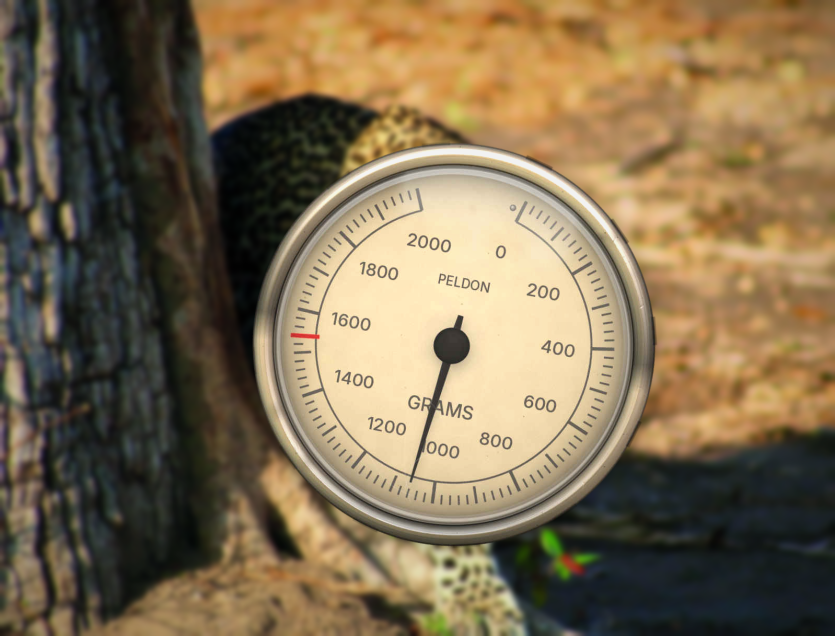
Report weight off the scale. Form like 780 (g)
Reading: 1060 (g)
